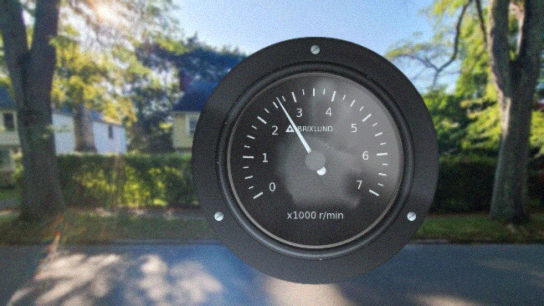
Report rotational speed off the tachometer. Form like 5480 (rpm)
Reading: 2625 (rpm)
